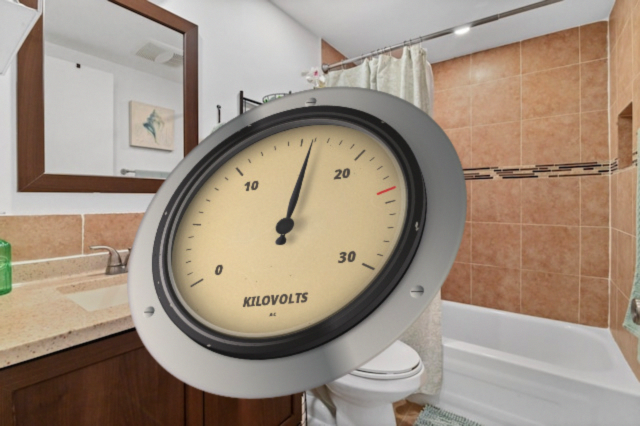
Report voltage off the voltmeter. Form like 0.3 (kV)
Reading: 16 (kV)
